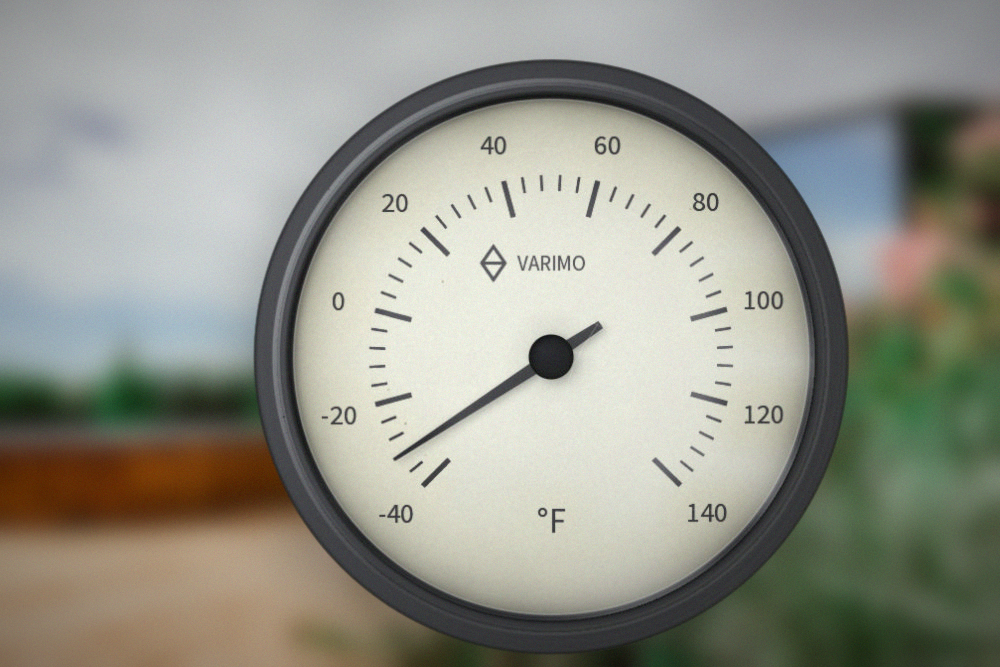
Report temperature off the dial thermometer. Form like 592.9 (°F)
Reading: -32 (°F)
